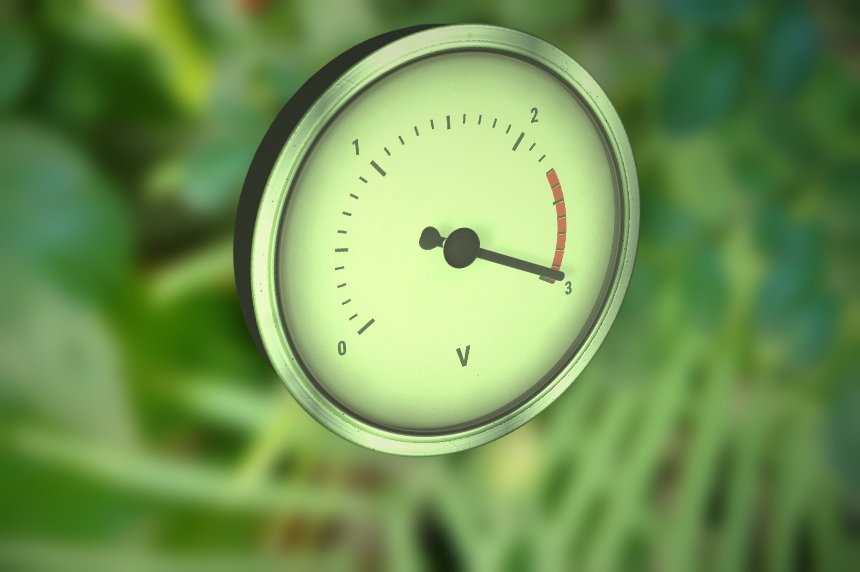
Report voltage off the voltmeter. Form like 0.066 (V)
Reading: 2.95 (V)
